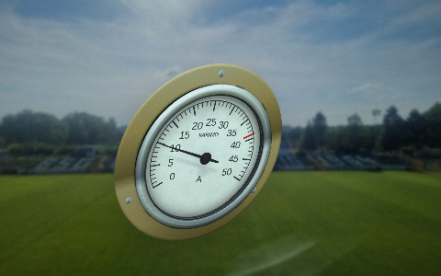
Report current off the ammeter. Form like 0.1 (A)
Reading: 10 (A)
